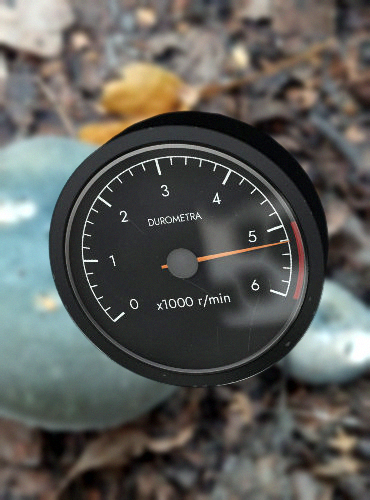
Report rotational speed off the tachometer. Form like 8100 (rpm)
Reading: 5200 (rpm)
